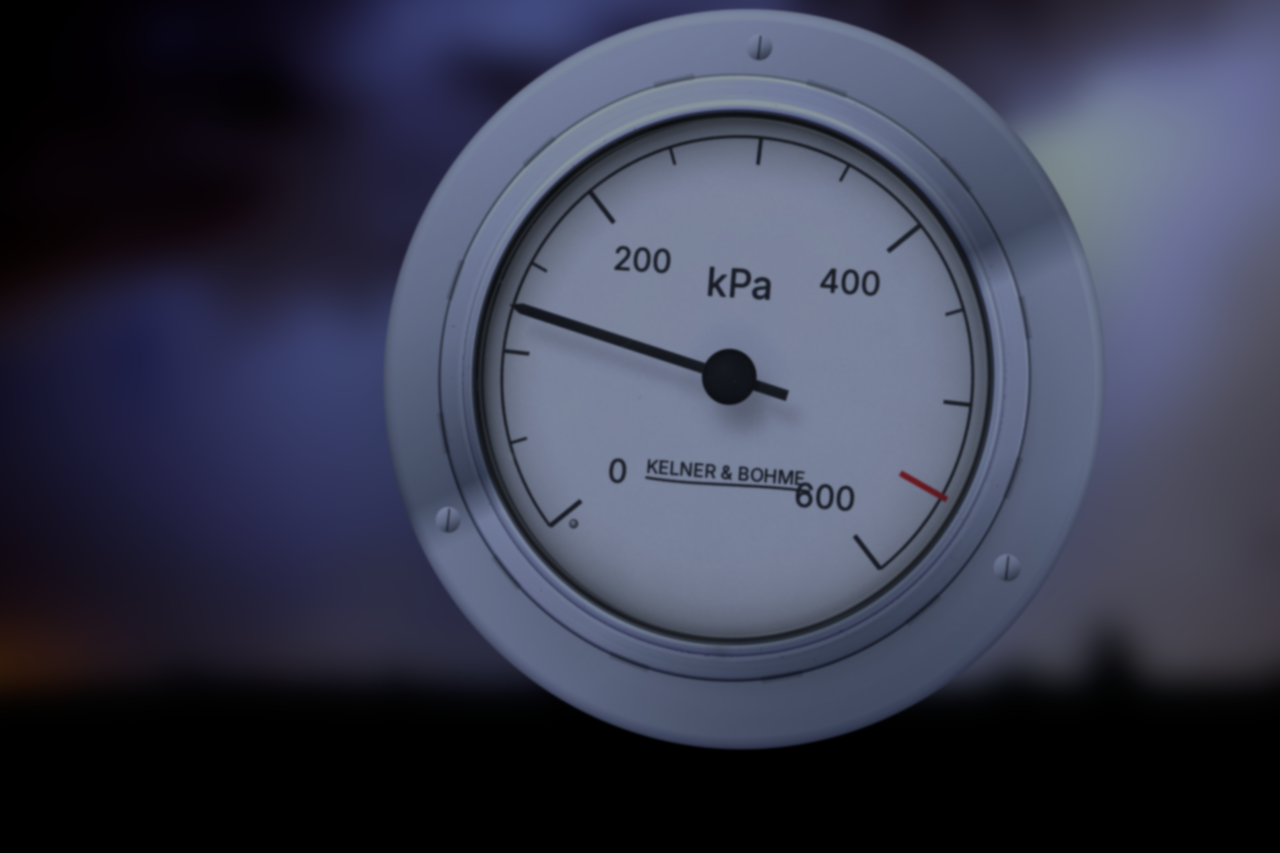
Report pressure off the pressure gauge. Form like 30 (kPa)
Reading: 125 (kPa)
